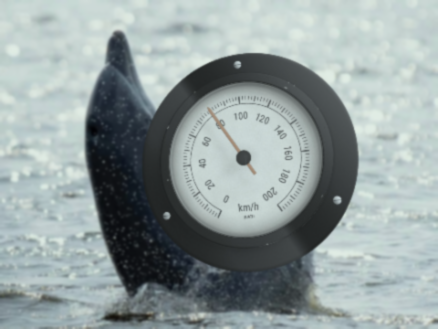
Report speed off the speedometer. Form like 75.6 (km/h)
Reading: 80 (km/h)
